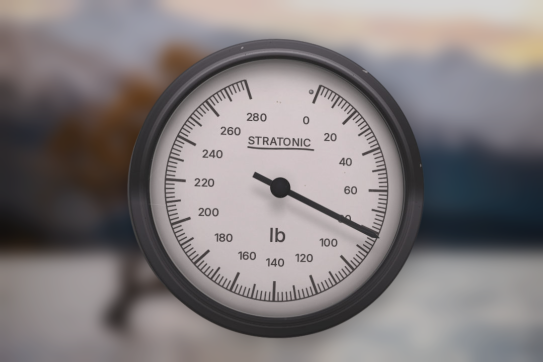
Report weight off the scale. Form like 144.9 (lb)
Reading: 82 (lb)
